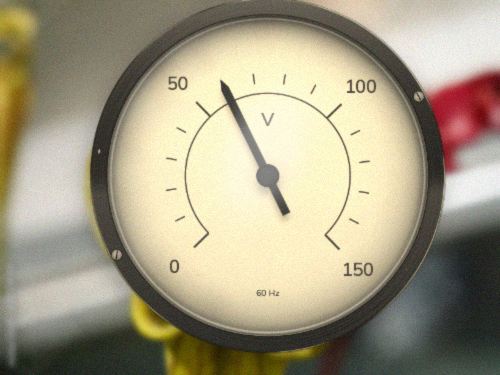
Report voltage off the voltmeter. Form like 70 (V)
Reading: 60 (V)
